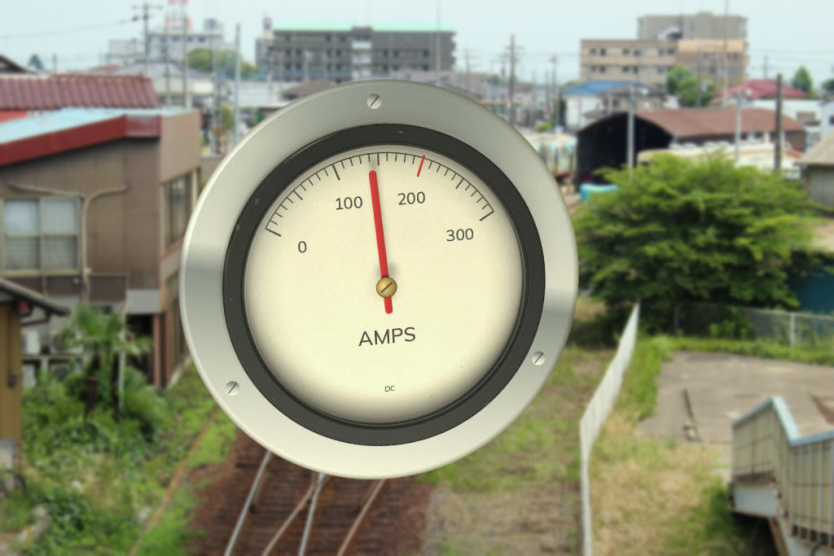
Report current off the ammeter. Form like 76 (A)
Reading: 140 (A)
